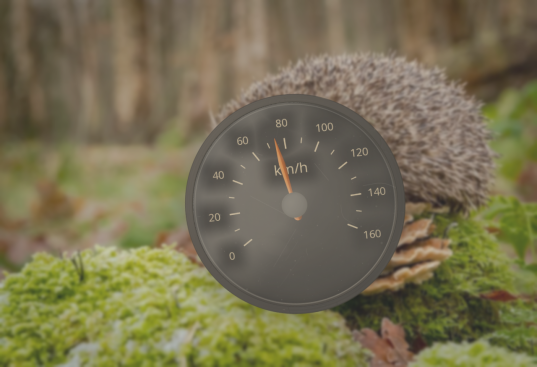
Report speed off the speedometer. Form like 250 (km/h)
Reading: 75 (km/h)
